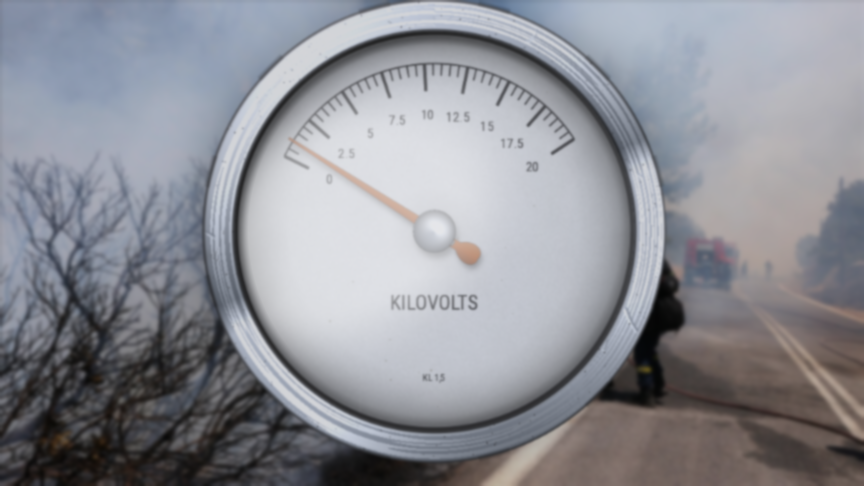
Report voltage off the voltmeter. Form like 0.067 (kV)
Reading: 1 (kV)
